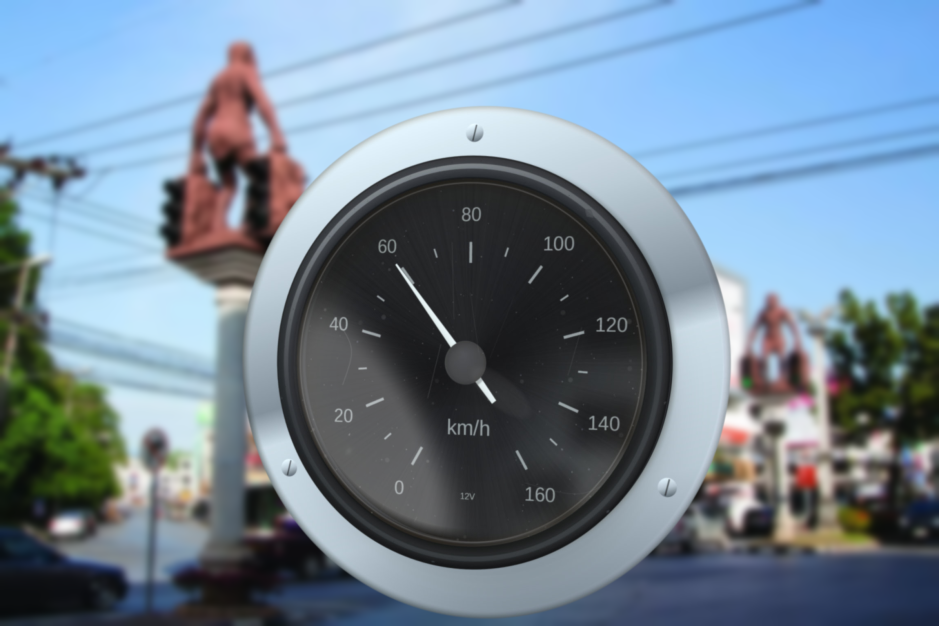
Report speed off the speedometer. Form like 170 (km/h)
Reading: 60 (km/h)
